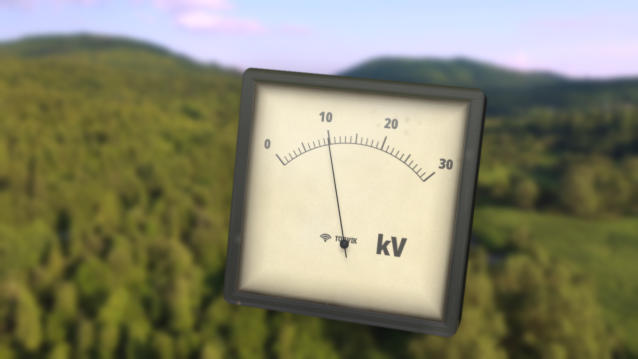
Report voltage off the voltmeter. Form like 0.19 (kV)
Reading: 10 (kV)
